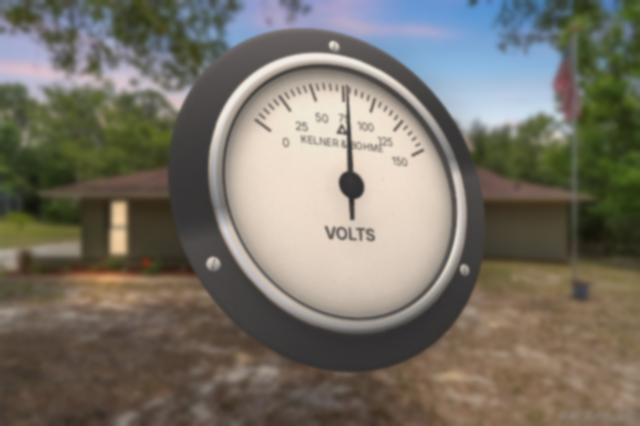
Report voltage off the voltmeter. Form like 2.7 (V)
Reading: 75 (V)
